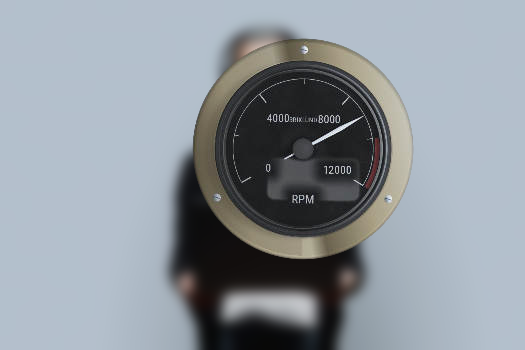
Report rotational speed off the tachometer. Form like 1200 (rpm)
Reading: 9000 (rpm)
